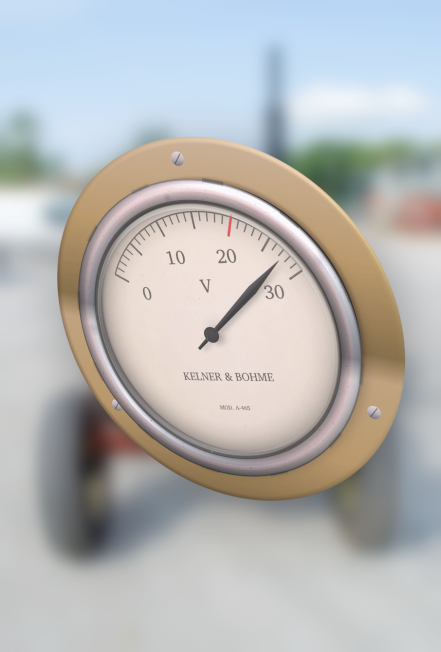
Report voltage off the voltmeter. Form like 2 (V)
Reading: 27.5 (V)
